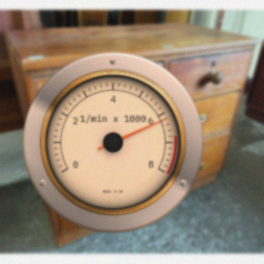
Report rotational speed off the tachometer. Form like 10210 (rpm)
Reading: 6200 (rpm)
